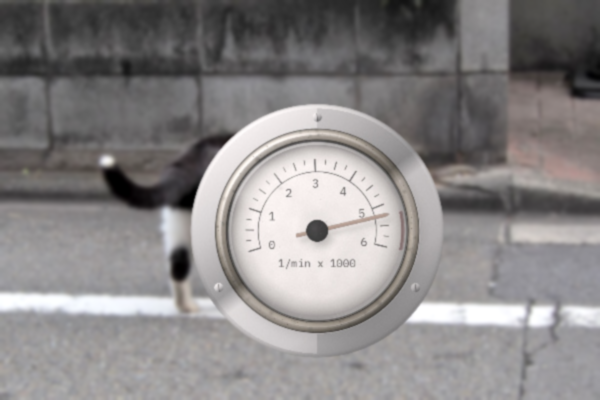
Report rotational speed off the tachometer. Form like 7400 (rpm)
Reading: 5250 (rpm)
